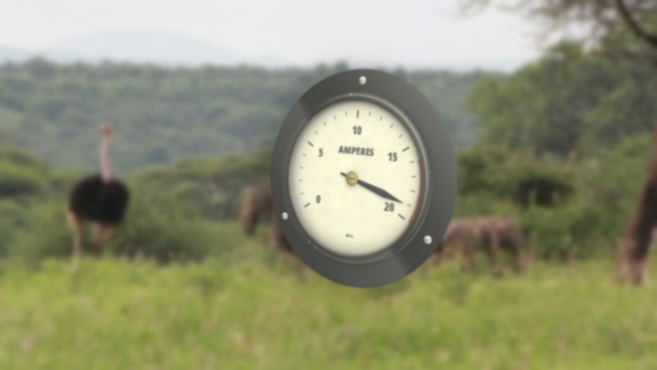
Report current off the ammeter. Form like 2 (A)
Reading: 19 (A)
